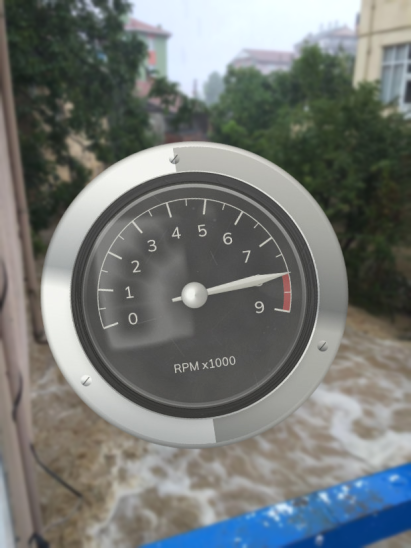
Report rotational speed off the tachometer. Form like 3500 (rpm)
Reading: 8000 (rpm)
